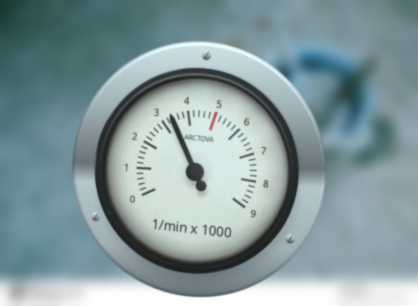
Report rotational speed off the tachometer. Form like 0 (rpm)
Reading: 3400 (rpm)
